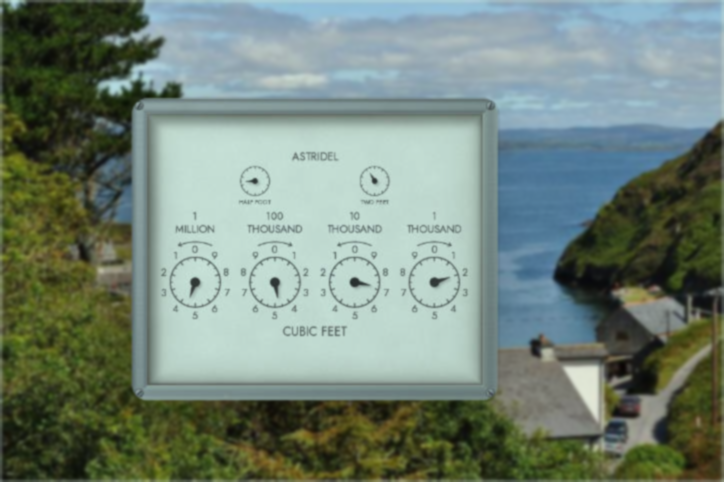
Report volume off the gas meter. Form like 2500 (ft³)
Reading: 447200 (ft³)
